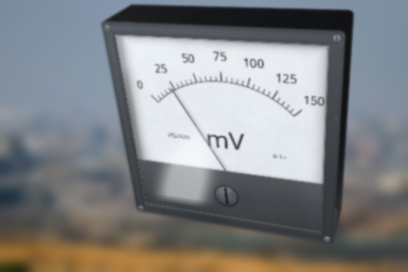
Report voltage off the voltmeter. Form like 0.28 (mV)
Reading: 25 (mV)
